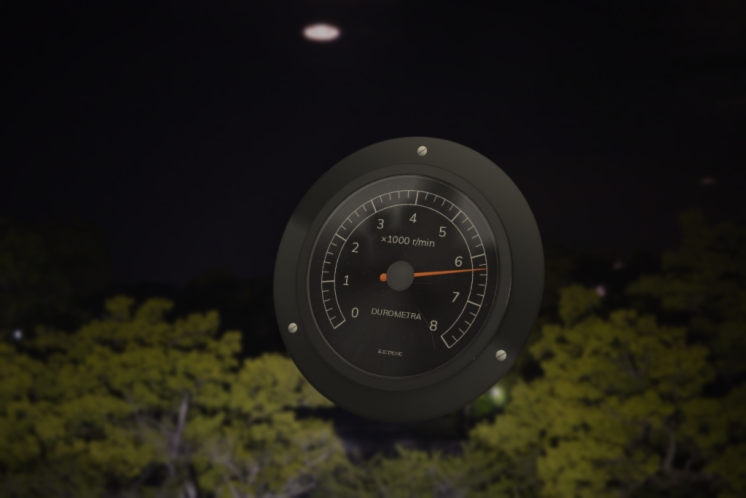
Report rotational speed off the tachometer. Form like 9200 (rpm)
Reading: 6300 (rpm)
